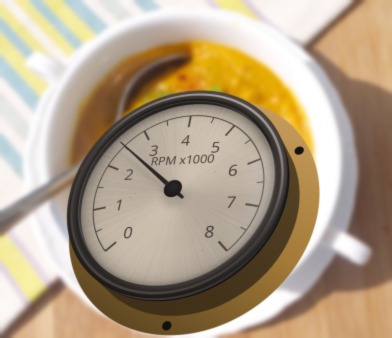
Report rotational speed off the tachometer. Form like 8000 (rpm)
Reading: 2500 (rpm)
